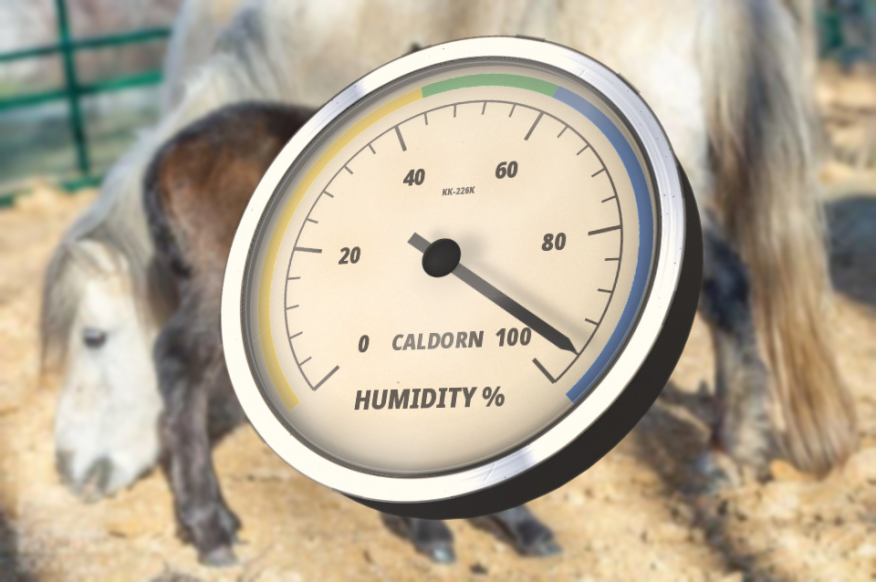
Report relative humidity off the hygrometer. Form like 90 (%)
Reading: 96 (%)
